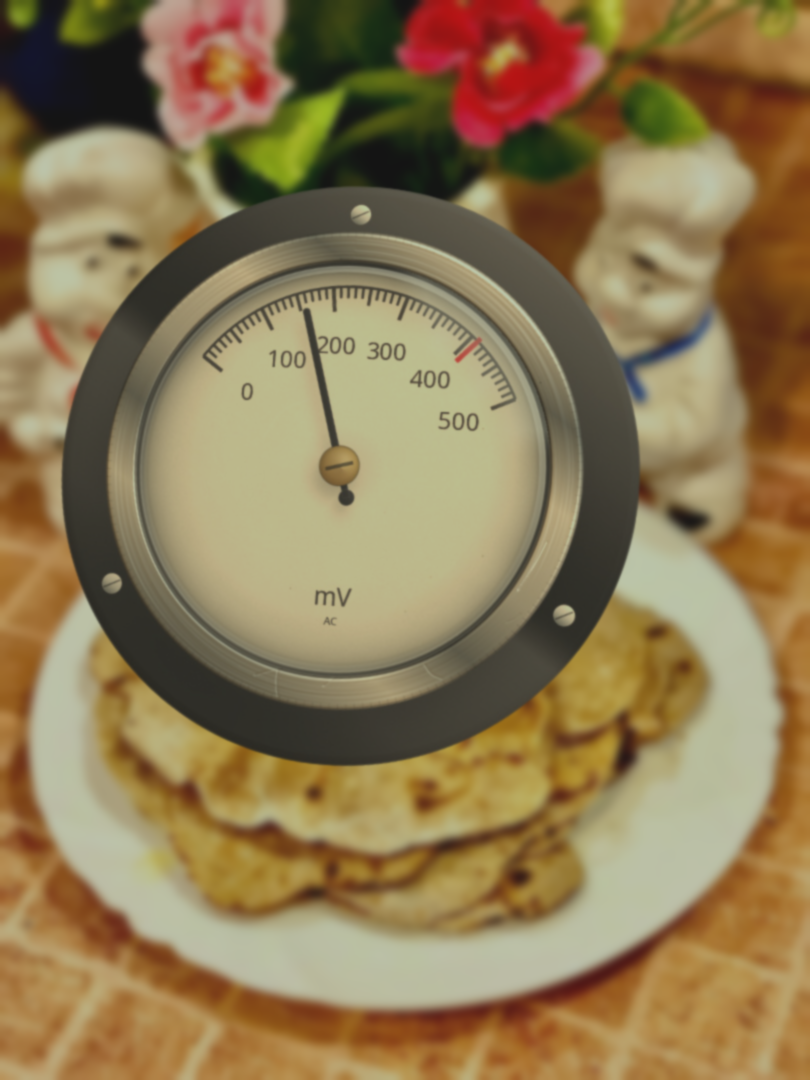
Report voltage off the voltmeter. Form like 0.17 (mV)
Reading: 160 (mV)
